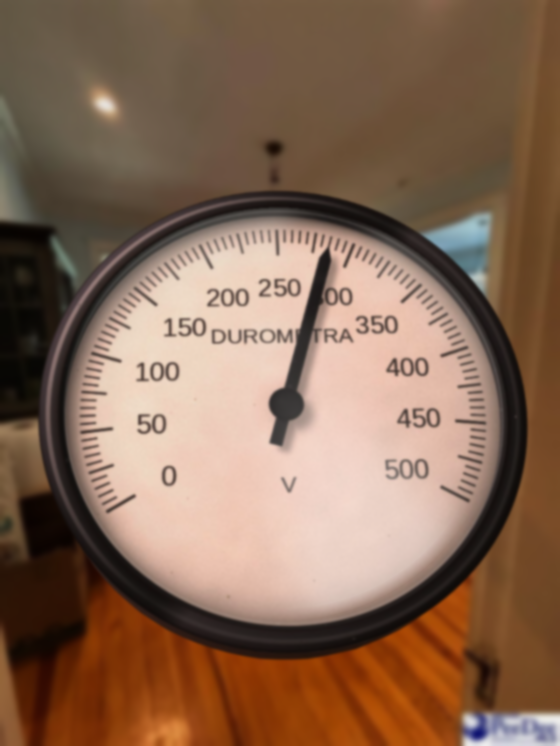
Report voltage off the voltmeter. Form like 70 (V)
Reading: 285 (V)
